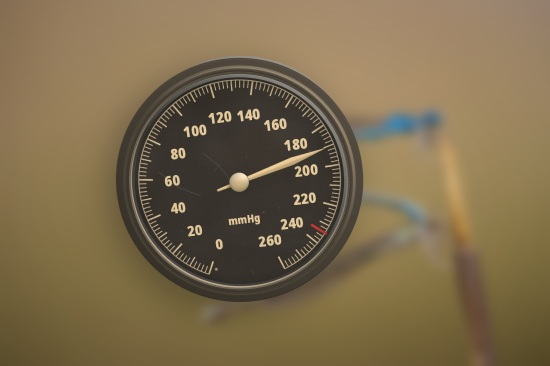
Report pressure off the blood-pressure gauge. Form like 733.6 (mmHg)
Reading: 190 (mmHg)
